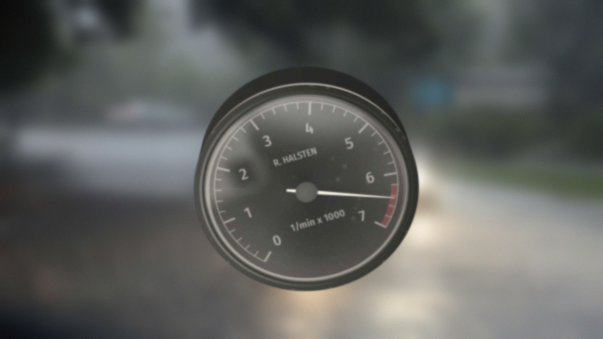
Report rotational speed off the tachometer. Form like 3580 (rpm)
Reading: 6400 (rpm)
